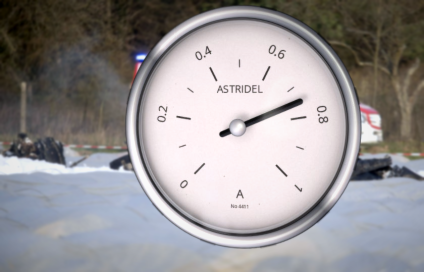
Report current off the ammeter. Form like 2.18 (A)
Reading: 0.75 (A)
